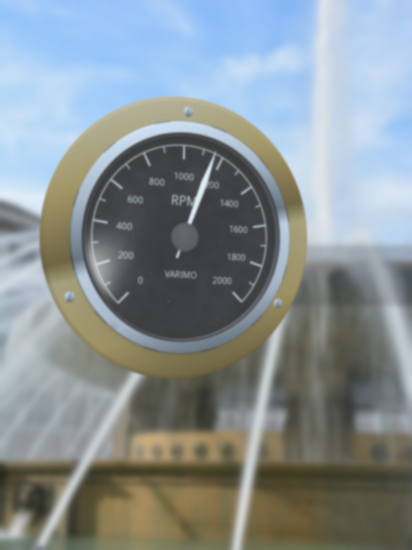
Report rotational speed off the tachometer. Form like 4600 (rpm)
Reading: 1150 (rpm)
